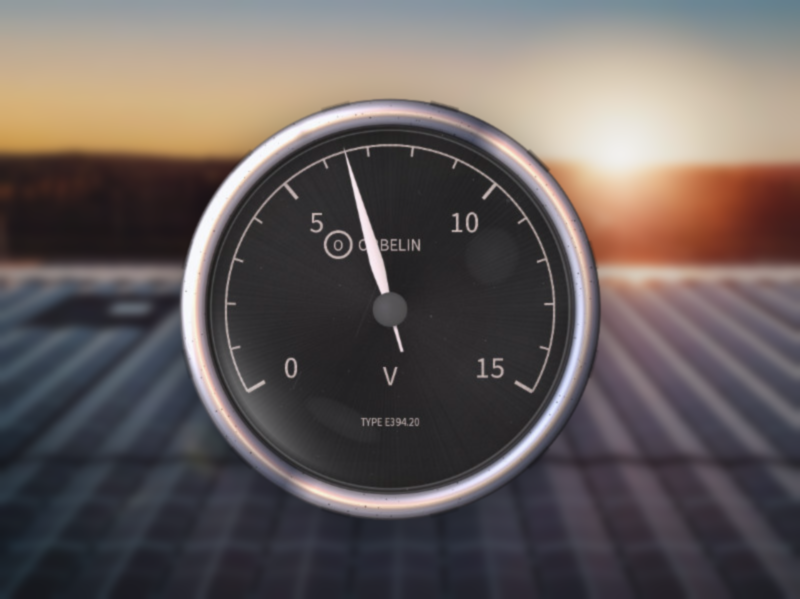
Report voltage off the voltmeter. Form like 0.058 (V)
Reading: 6.5 (V)
